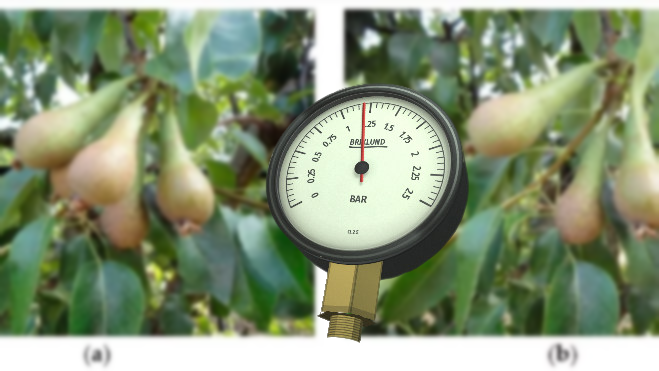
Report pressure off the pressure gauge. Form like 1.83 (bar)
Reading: 1.2 (bar)
